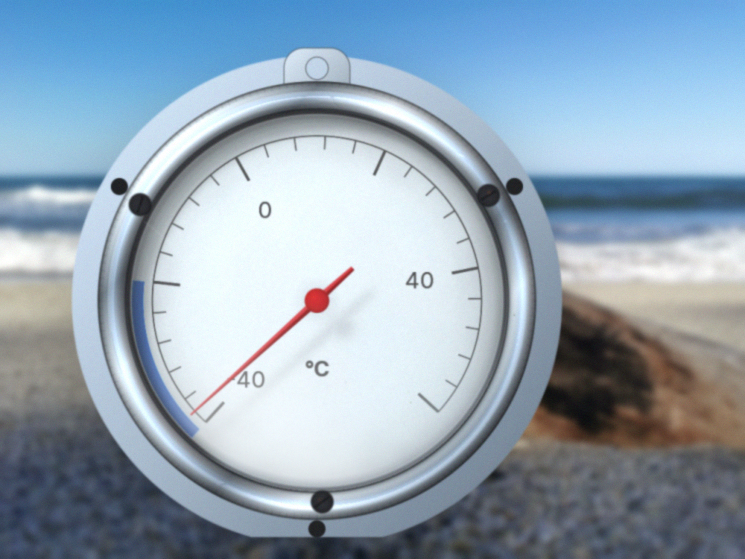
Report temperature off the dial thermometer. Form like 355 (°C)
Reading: -38 (°C)
